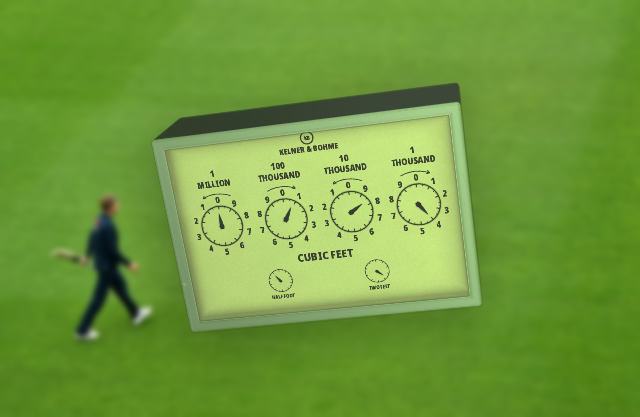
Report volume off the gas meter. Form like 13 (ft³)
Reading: 8400 (ft³)
